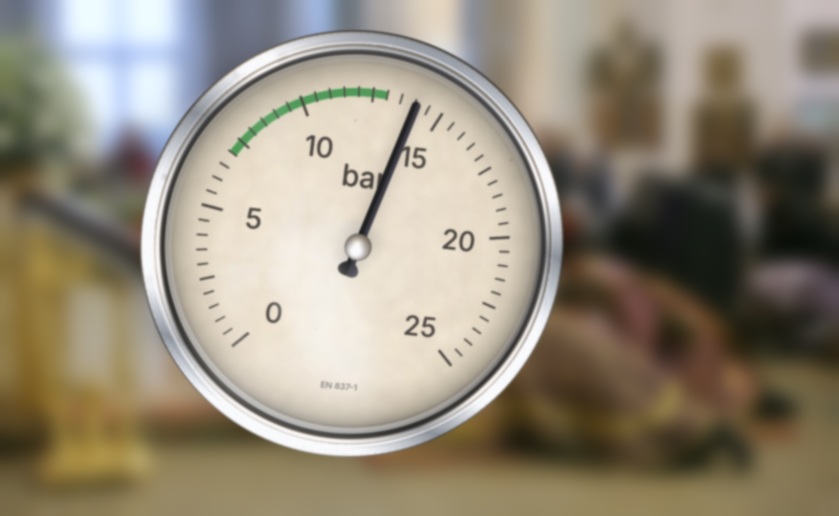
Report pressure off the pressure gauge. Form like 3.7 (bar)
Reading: 14 (bar)
